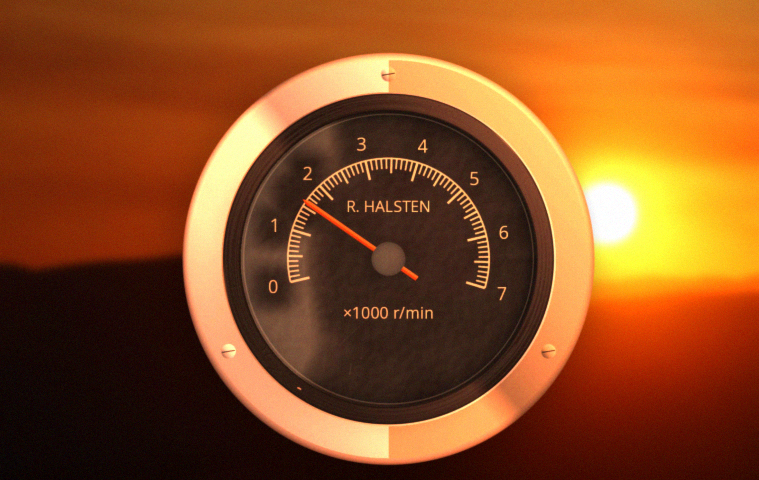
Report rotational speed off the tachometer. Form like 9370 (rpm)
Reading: 1600 (rpm)
